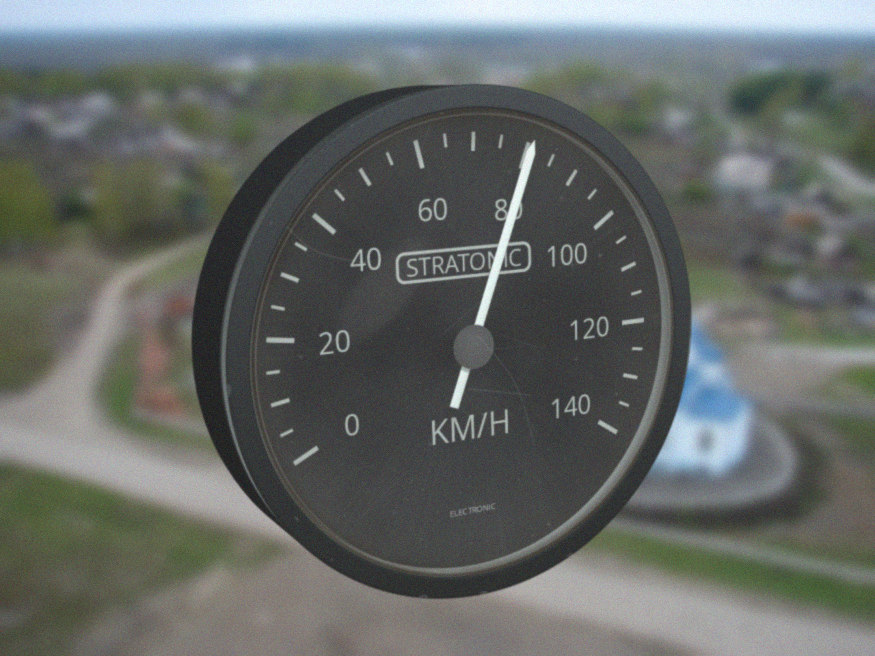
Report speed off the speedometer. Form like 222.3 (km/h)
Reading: 80 (km/h)
